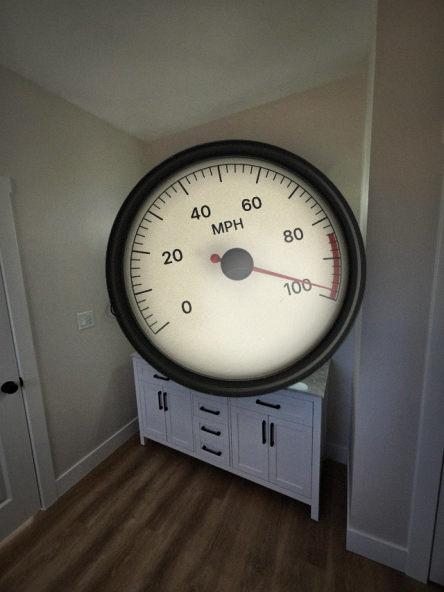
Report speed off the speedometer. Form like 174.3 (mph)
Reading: 98 (mph)
